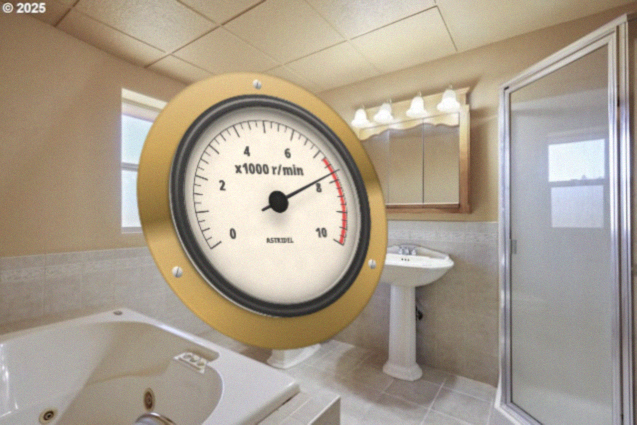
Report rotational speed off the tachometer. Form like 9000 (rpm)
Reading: 7750 (rpm)
